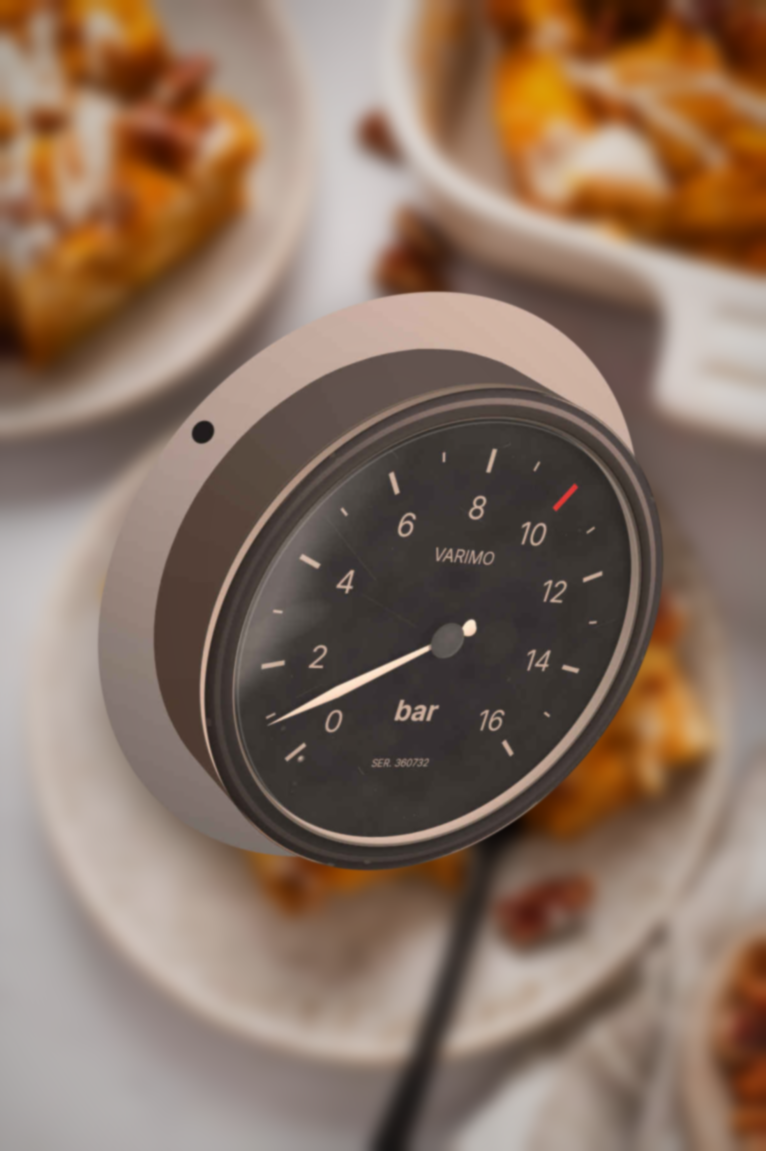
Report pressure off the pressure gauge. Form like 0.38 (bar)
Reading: 1 (bar)
